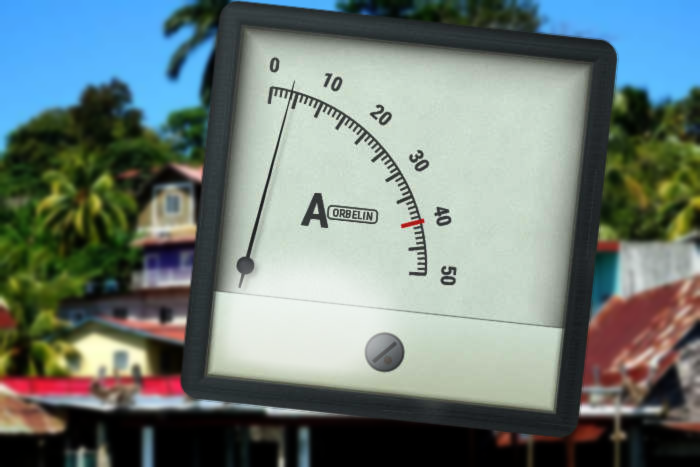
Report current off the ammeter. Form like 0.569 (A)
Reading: 4 (A)
